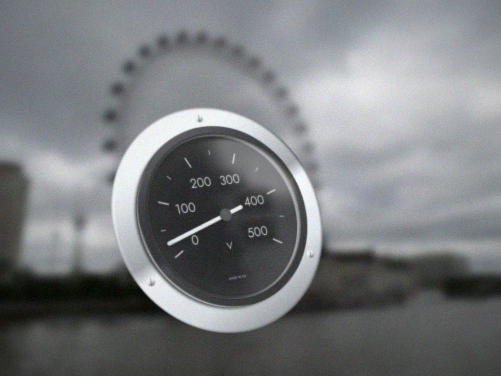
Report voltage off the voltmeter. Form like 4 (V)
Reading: 25 (V)
